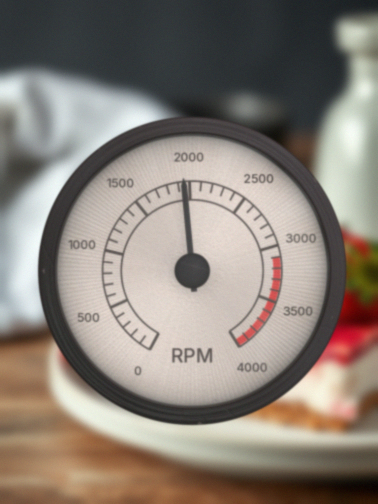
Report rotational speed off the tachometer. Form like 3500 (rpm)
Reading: 1950 (rpm)
